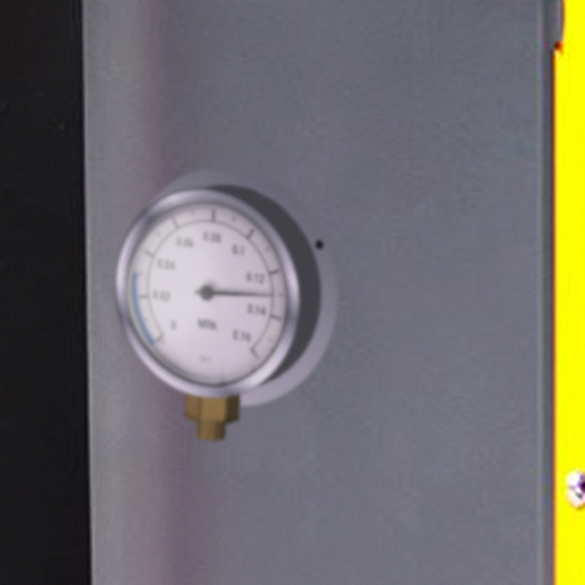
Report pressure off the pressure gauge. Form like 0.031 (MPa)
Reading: 0.13 (MPa)
